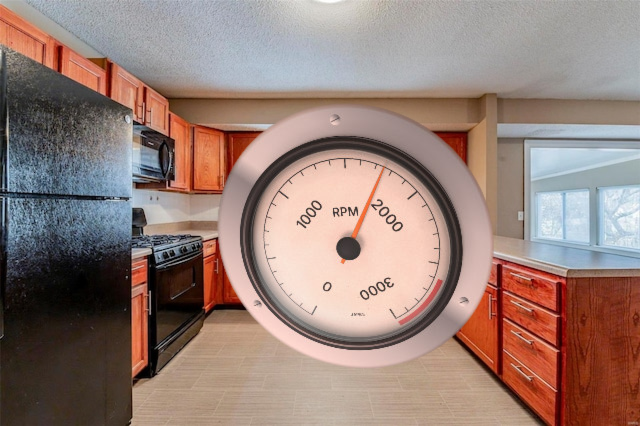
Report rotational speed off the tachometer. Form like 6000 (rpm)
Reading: 1750 (rpm)
